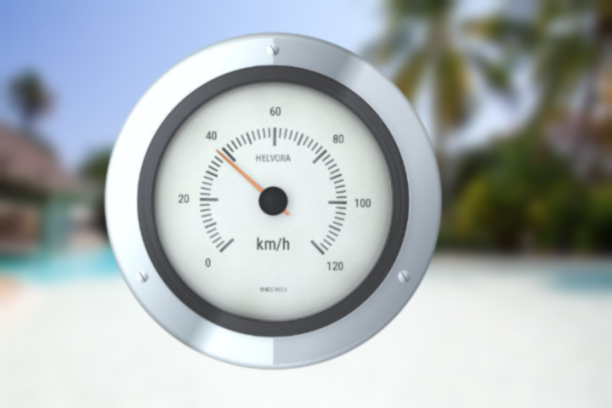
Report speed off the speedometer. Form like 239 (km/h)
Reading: 38 (km/h)
